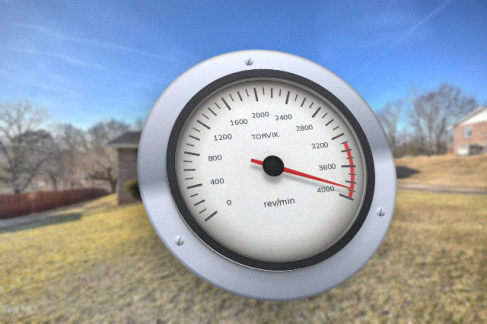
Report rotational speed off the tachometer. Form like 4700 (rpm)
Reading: 3900 (rpm)
